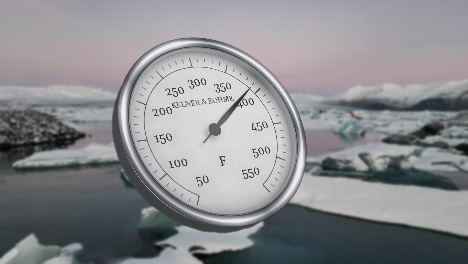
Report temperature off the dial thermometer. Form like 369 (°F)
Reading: 390 (°F)
